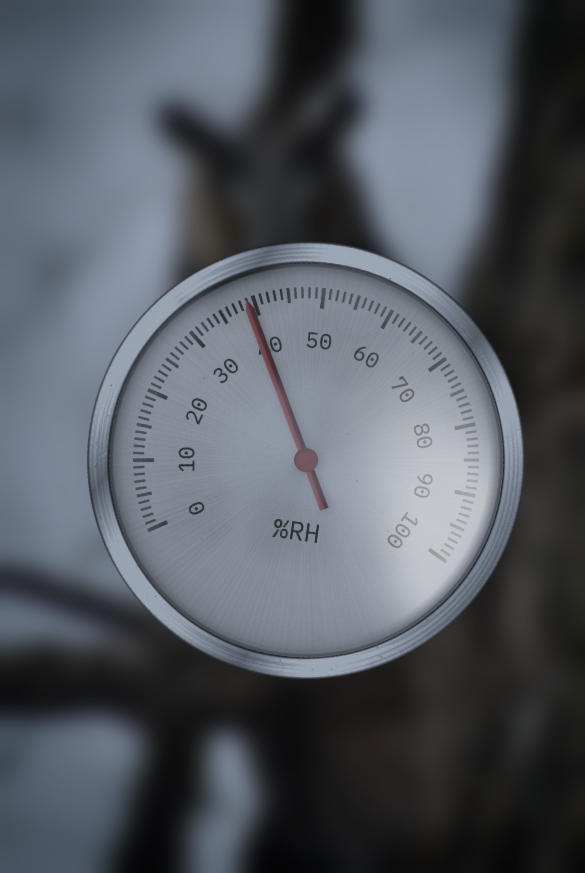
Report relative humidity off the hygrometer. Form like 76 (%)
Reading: 39 (%)
